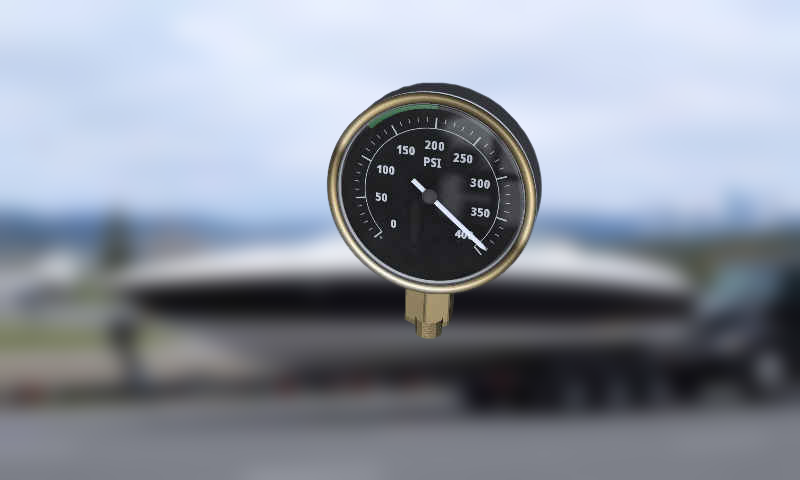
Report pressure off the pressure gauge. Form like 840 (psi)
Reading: 390 (psi)
